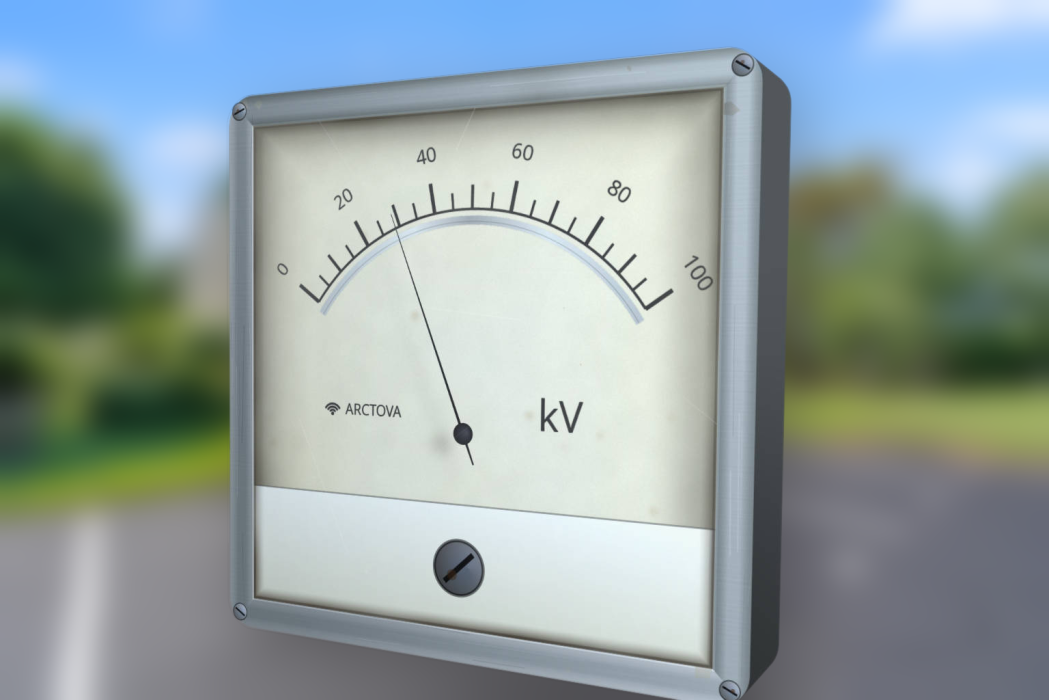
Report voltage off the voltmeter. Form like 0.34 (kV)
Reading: 30 (kV)
